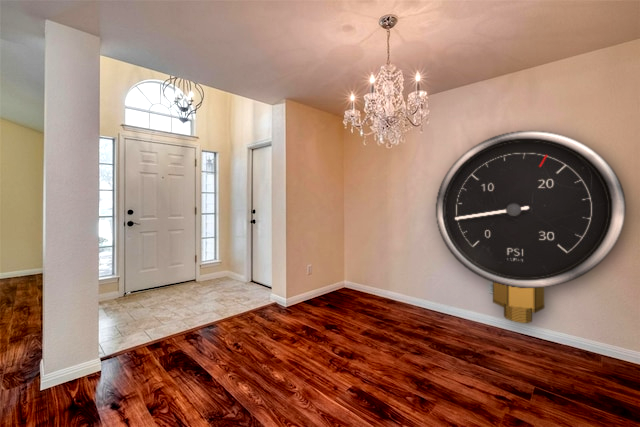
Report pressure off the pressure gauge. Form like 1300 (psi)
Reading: 4 (psi)
